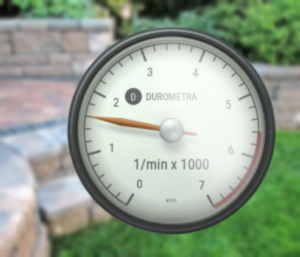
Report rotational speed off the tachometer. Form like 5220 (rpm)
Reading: 1600 (rpm)
